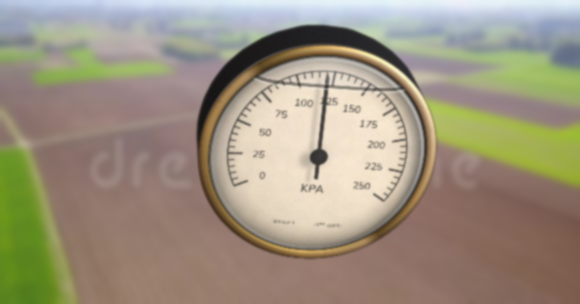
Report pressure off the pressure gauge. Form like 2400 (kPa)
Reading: 120 (kPa)
